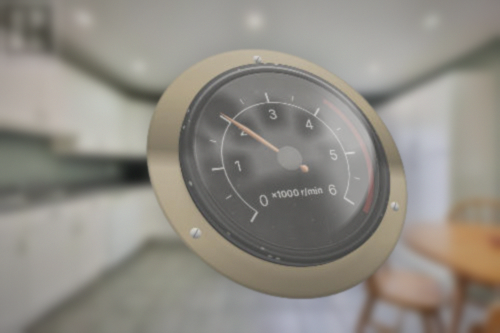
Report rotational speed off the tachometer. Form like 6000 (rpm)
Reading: 2000 (rpm)
